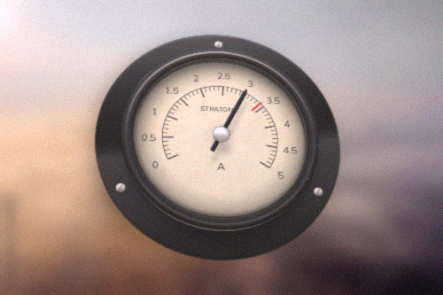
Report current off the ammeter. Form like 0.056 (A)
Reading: 3 (A)
